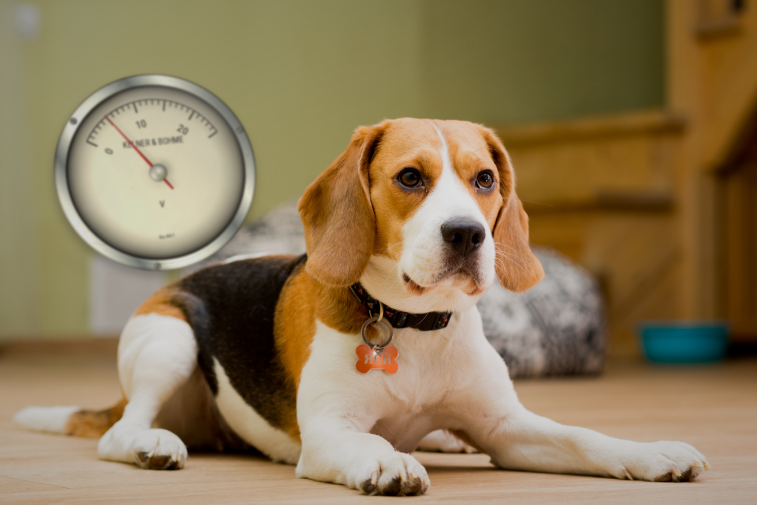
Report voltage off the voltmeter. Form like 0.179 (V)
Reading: 5 (V)
